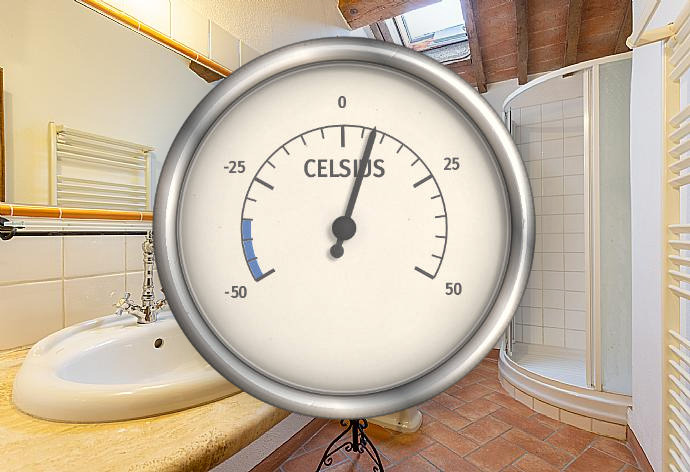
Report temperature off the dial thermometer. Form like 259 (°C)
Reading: 7.5 (°C)
